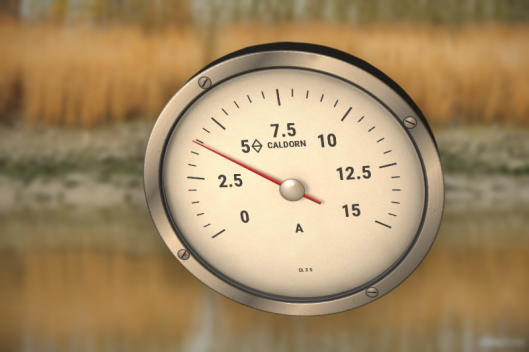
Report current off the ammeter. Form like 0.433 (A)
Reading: 4 (A)
